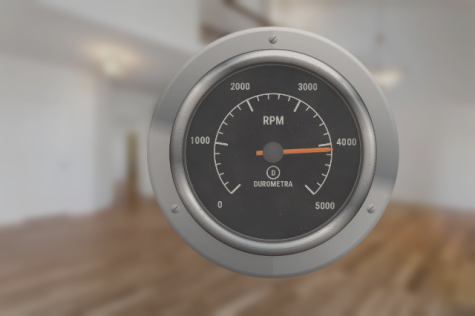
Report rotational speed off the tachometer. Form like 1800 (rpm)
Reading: 4100 (rpm)
